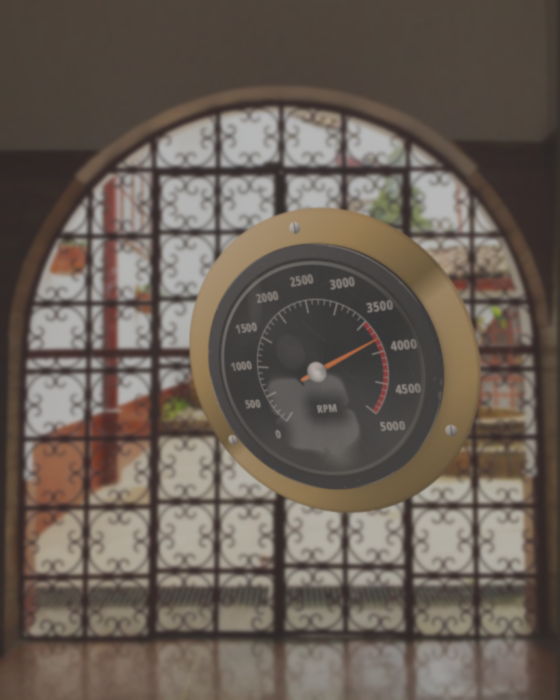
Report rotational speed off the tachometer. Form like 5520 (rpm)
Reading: 3800 (rpm)
